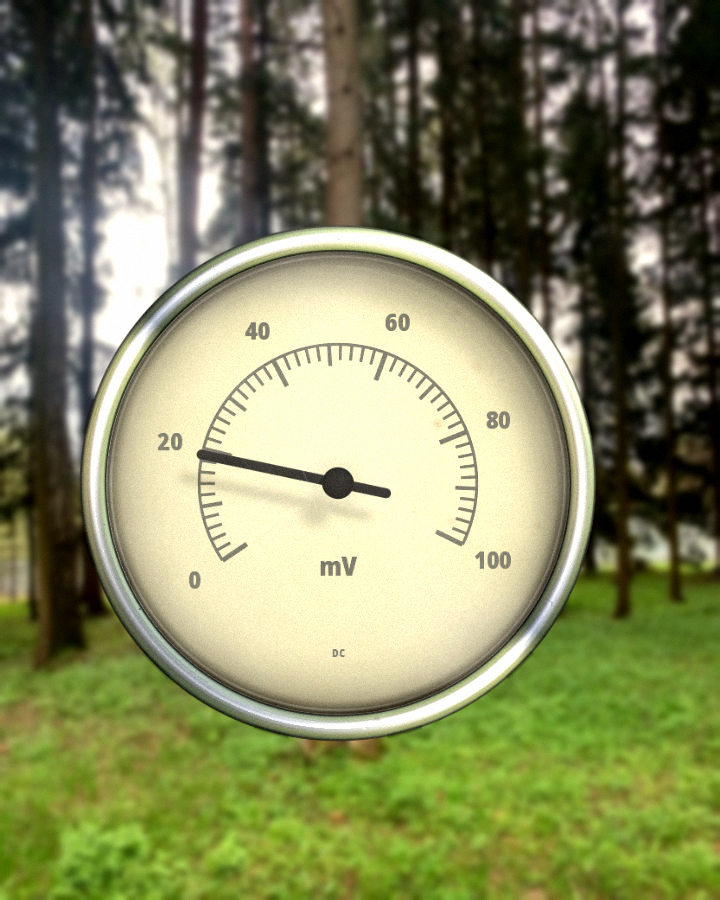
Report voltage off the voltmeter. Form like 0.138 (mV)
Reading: 19 (mV)
